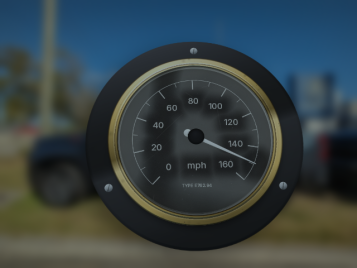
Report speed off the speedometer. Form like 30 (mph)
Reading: 150 (mph)
